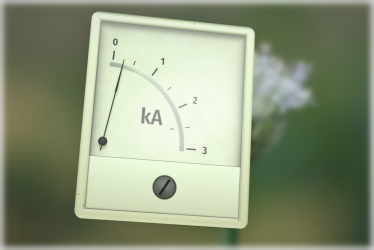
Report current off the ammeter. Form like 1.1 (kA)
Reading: 0.25 (kA)
